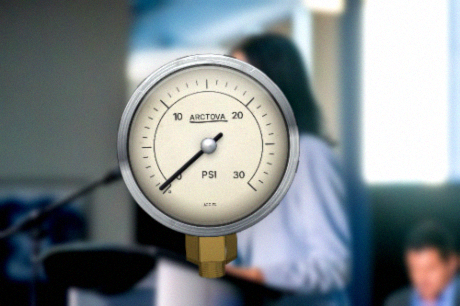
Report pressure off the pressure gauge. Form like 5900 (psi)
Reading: 0.5 (psi)
